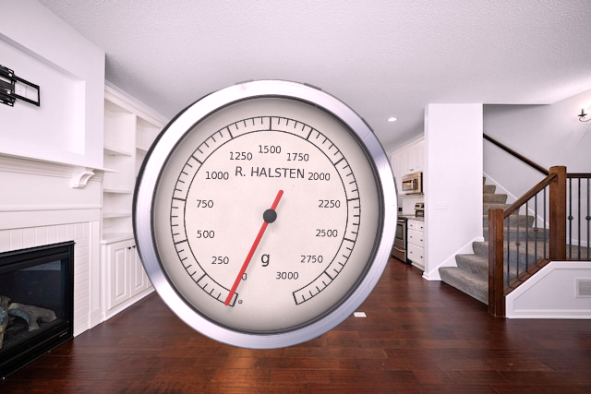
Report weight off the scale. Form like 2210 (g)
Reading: 50 (g)
